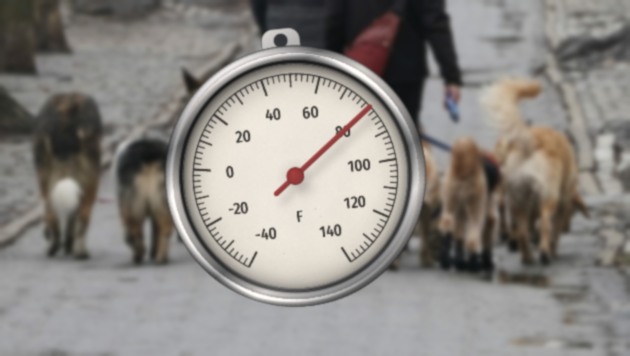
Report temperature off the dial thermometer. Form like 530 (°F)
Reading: 80 (°F)
